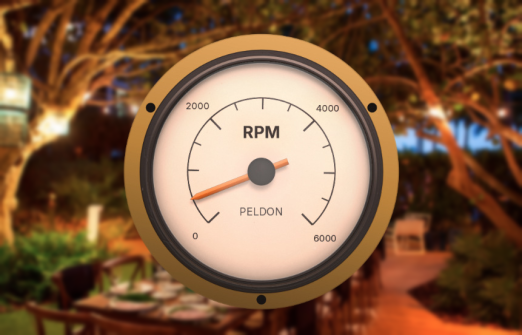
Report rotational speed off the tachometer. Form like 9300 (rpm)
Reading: 500 (rpm)
